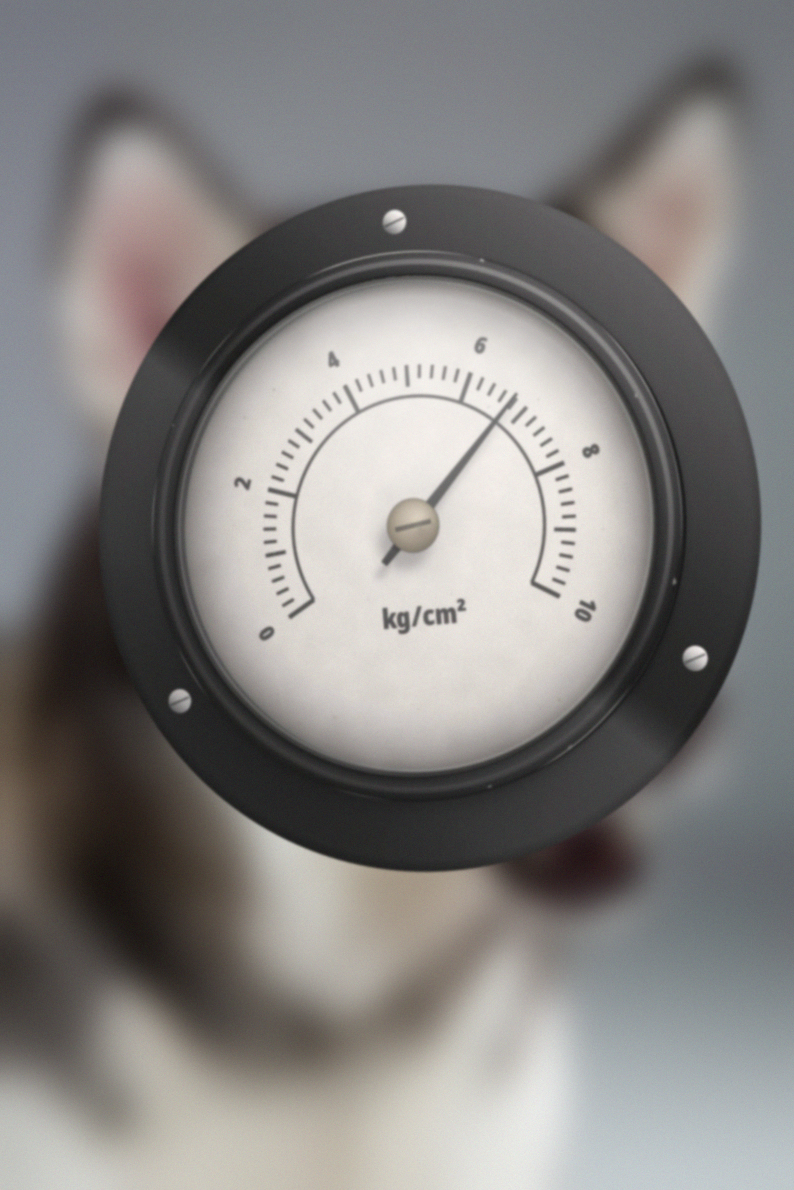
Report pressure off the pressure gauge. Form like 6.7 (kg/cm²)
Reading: 6.8 (kg/cm²)
